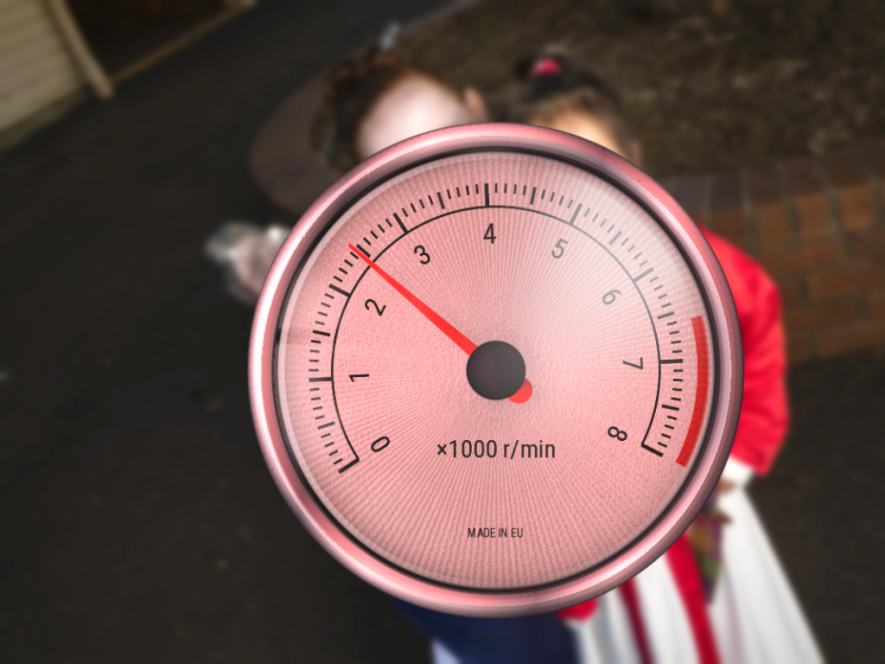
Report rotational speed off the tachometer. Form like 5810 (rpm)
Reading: 2450 (rpm)
